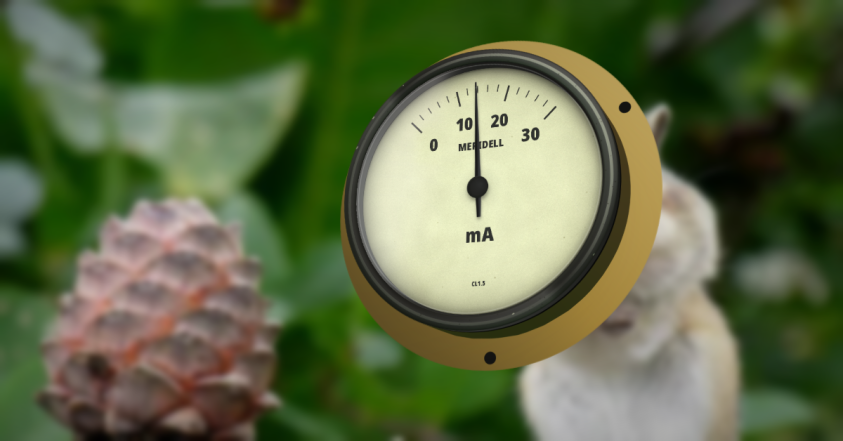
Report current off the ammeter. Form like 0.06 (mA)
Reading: 14 (mA)
